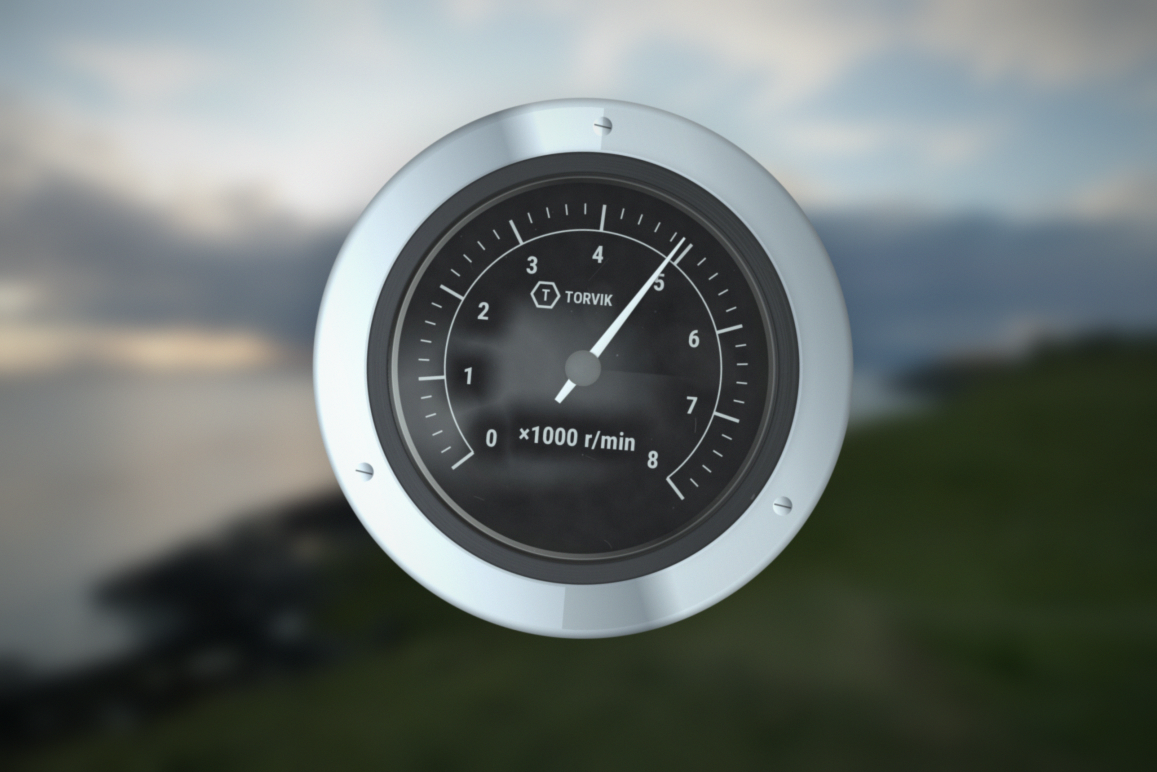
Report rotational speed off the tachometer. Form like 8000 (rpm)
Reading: 4900 (rpm)
